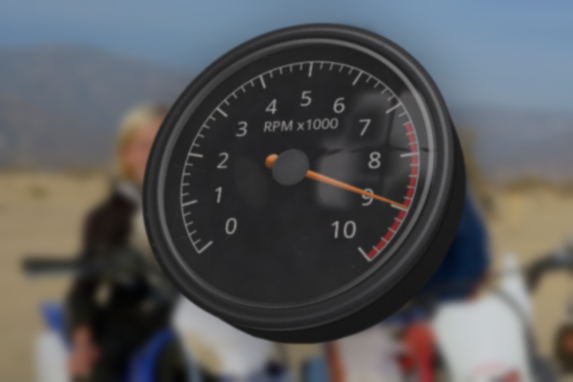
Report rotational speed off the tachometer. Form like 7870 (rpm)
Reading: 9000 (rpm)
